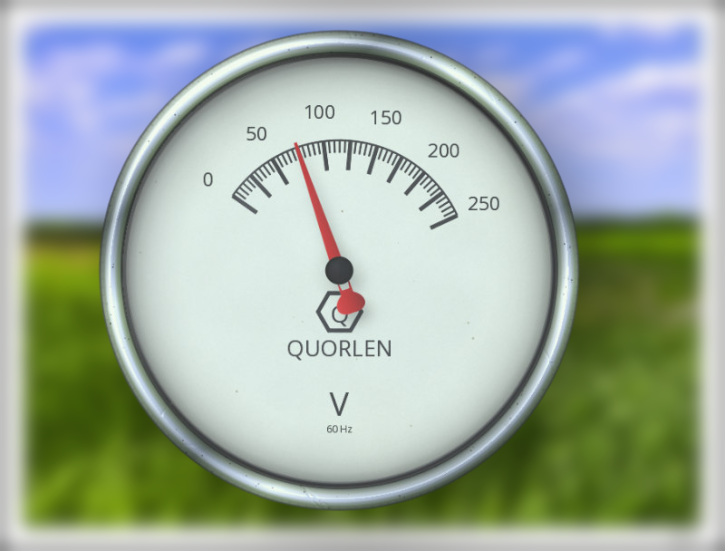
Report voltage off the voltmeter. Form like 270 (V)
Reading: 75 (V)
